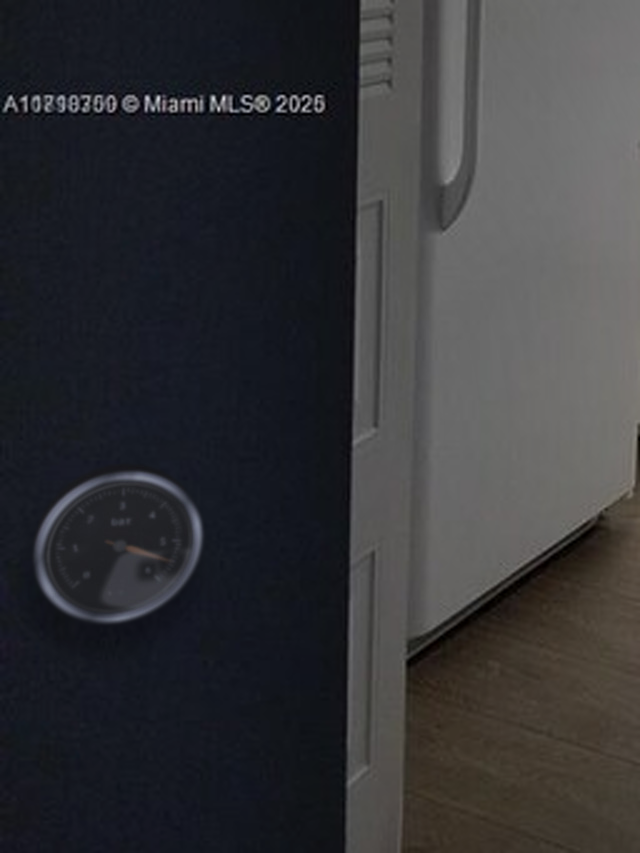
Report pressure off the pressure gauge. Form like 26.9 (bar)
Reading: 5.5 (bar)
